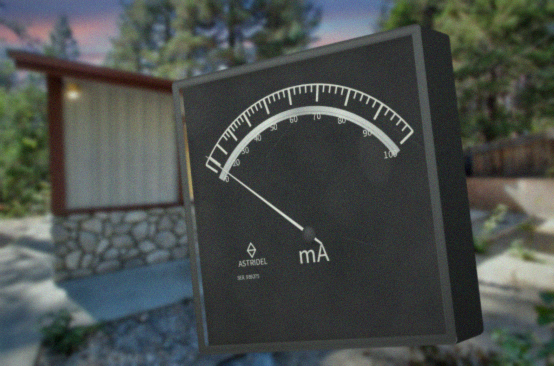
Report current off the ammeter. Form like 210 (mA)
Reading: 10 (mA)
